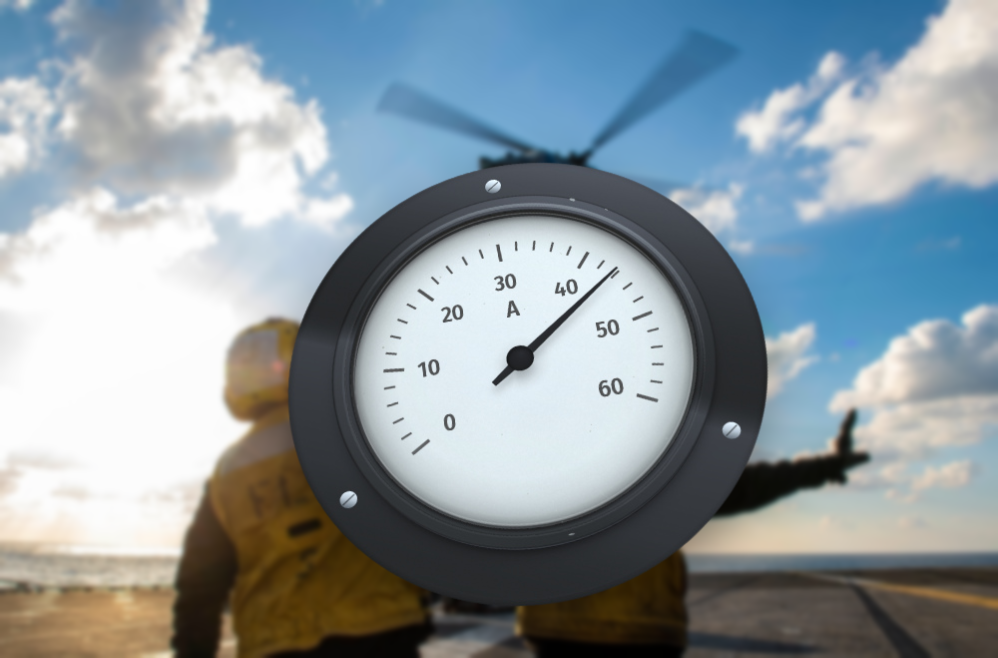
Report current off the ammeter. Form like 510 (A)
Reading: 44 (A)
